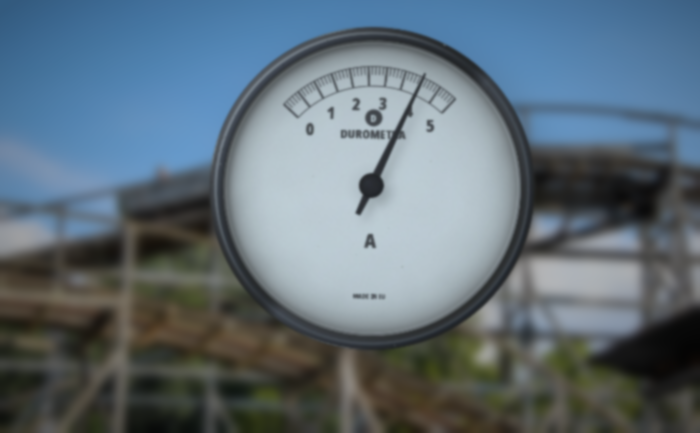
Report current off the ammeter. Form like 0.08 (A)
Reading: 4 (A)
